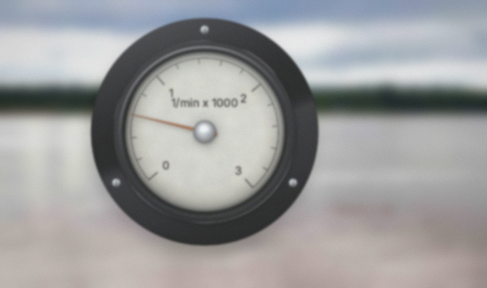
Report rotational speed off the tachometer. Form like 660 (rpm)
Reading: 600 (rpm)
